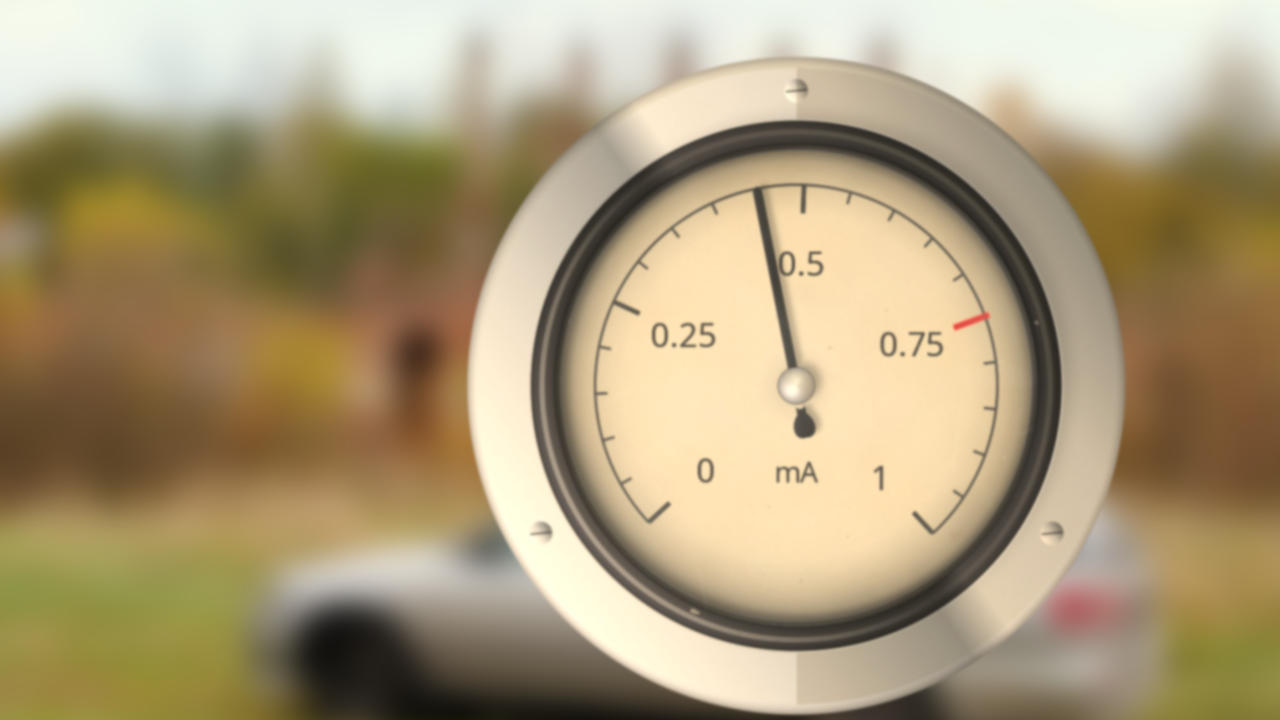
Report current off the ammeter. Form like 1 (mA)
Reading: 0.45 (mA)
